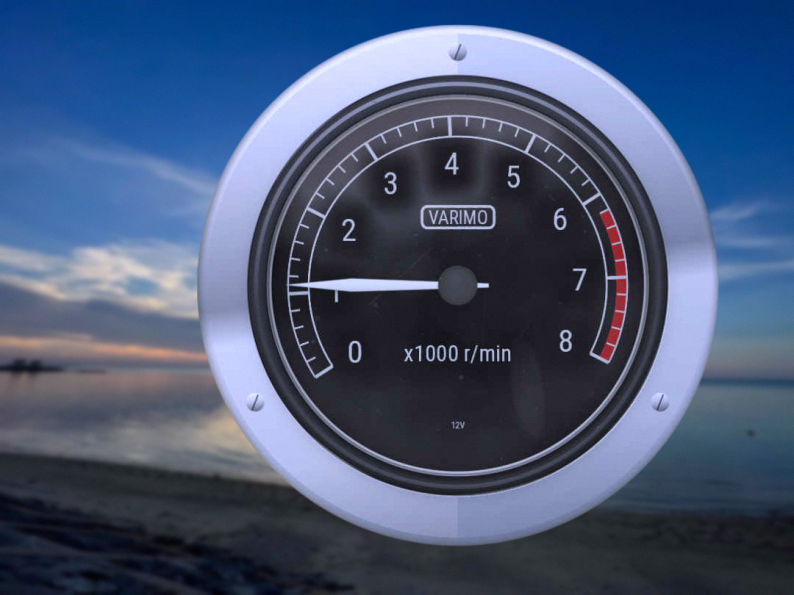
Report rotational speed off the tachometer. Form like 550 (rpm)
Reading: 1100 (rpm)
